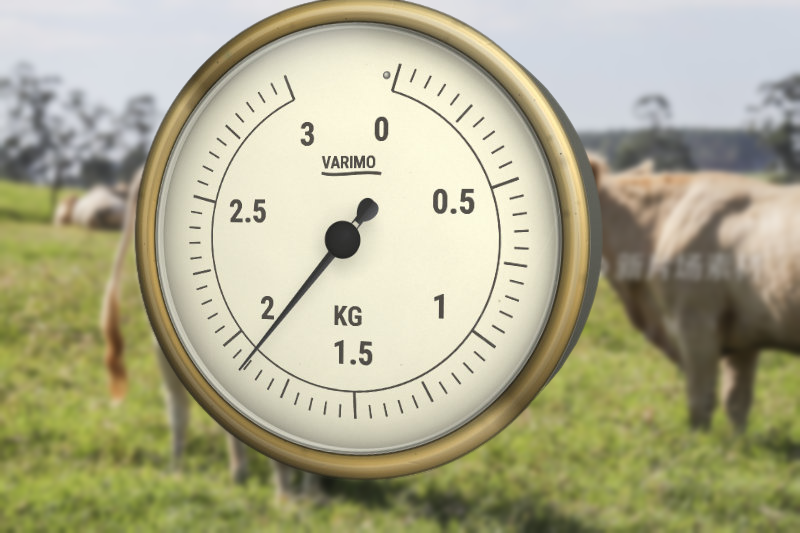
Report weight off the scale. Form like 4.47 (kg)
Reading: 1.9 (kg)
